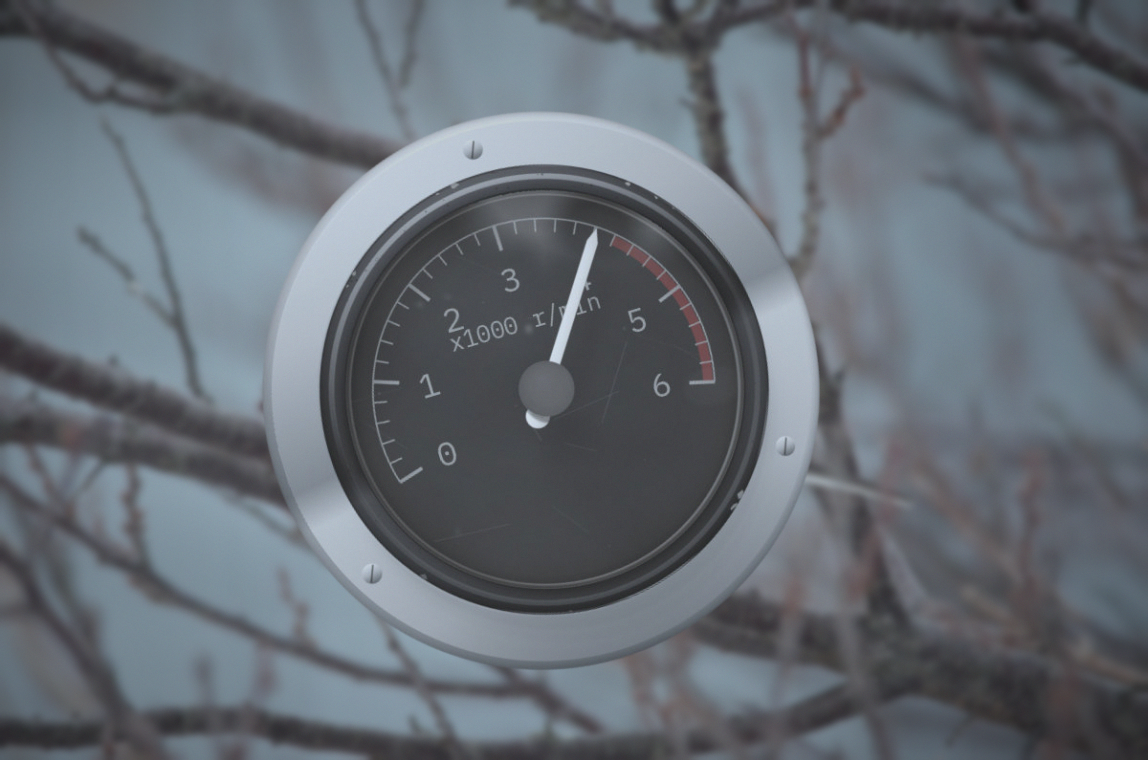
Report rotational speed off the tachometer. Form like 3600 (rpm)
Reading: 4000 (rpm)
